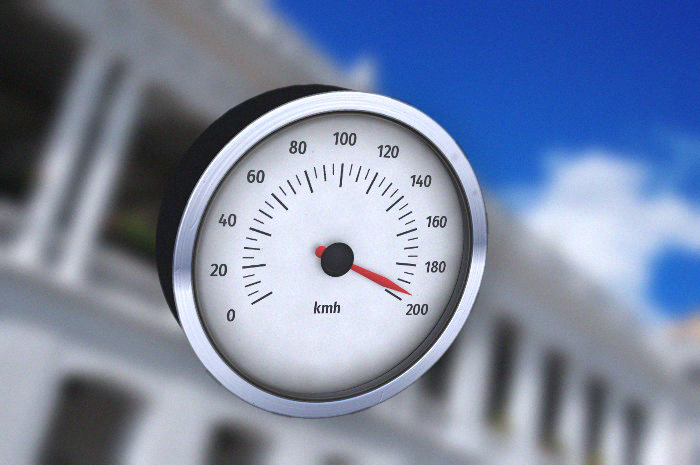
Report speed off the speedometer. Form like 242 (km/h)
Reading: 195 (km/h)
